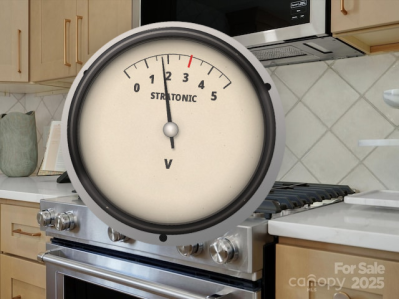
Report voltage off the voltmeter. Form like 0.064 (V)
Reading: 1.75 (V)
